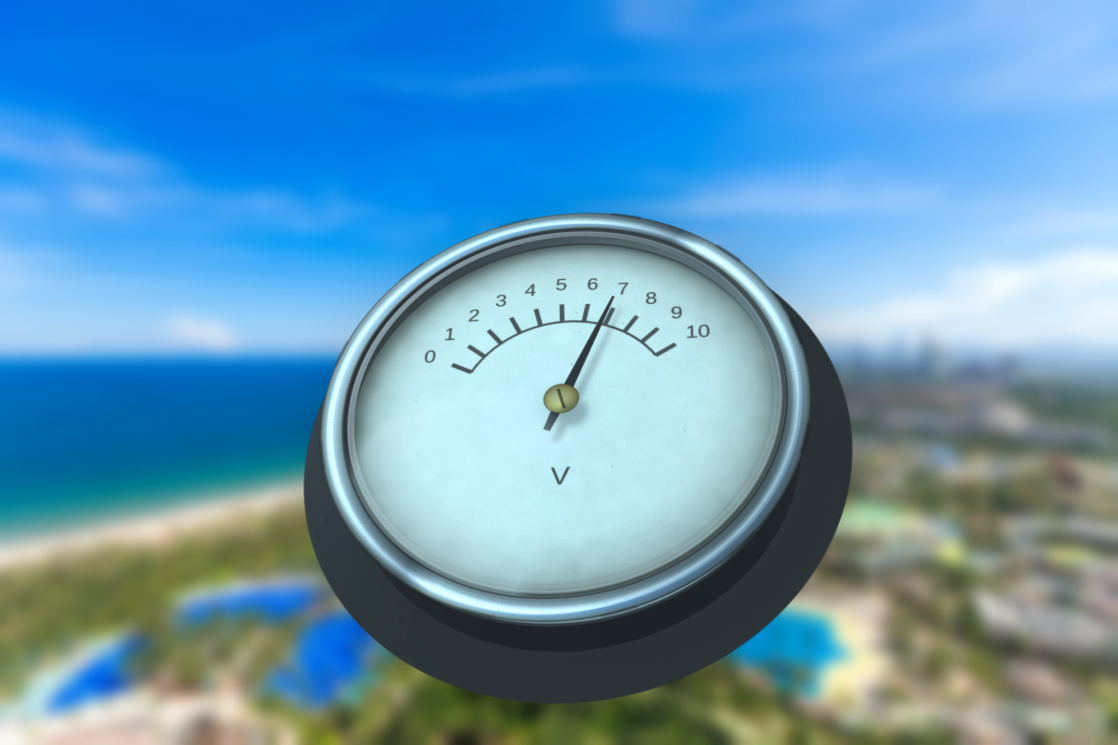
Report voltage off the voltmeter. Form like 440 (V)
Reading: 7 (V)
